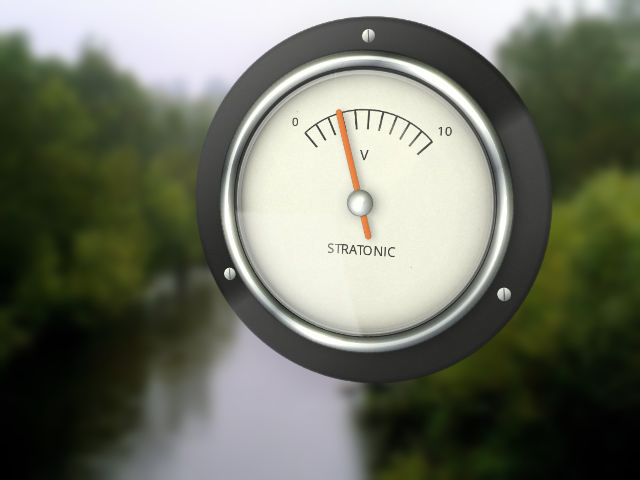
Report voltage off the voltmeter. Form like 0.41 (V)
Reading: 3 (V)
